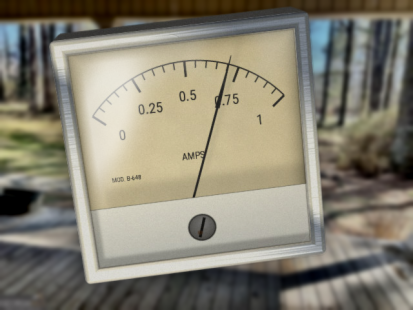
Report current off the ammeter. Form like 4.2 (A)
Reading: 0.7 (A)
